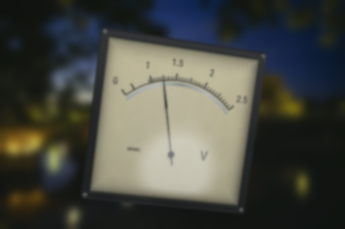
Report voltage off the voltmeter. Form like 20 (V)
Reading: 1.25 (V)
